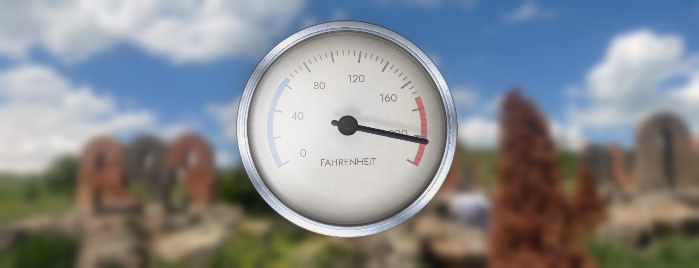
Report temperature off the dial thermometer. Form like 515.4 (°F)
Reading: 204 (°F)
